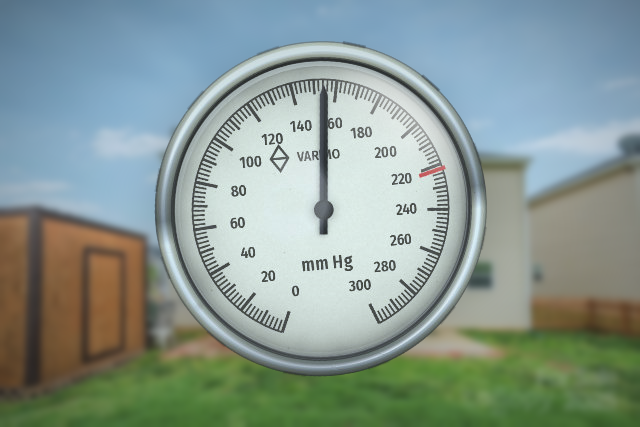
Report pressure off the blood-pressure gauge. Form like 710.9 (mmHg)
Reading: 154 (mmHg)
